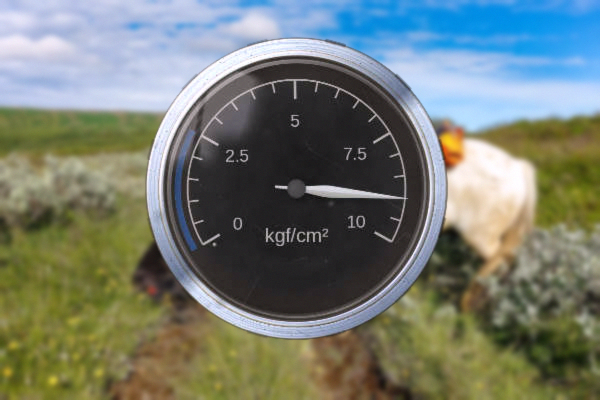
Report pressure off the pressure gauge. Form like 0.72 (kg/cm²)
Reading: 9 (kg/cm²)
